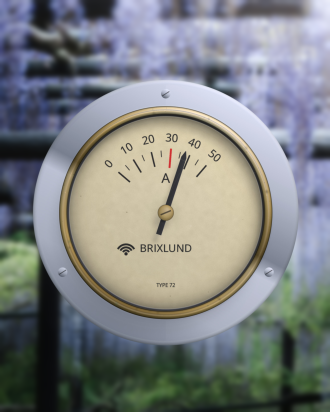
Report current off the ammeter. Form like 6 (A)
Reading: 37.5 (A)
